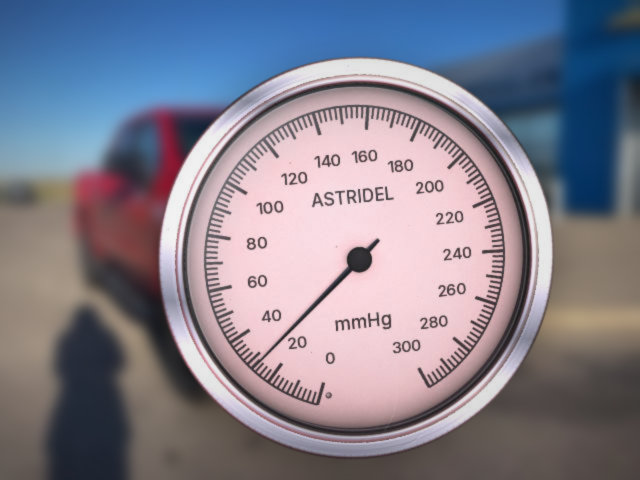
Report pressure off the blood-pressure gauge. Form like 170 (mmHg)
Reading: 28 (mmHg)
